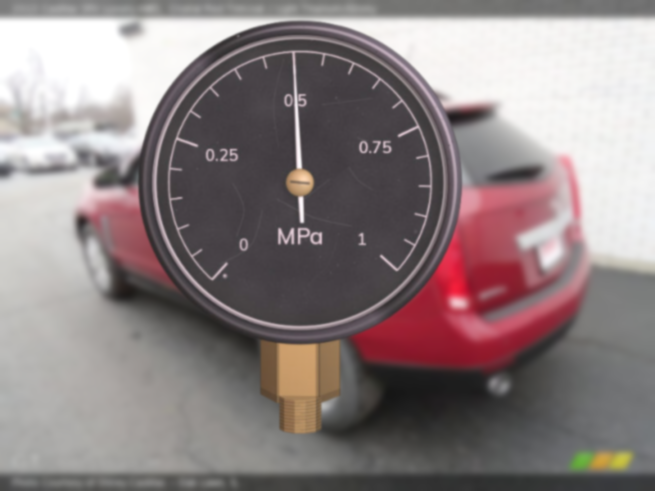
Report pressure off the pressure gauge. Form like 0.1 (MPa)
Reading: 0.5 (MPa)
